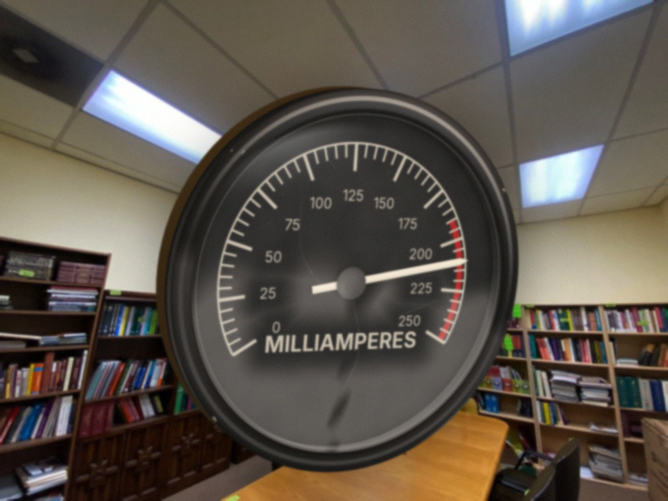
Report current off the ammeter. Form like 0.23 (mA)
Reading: 210 (mA)
